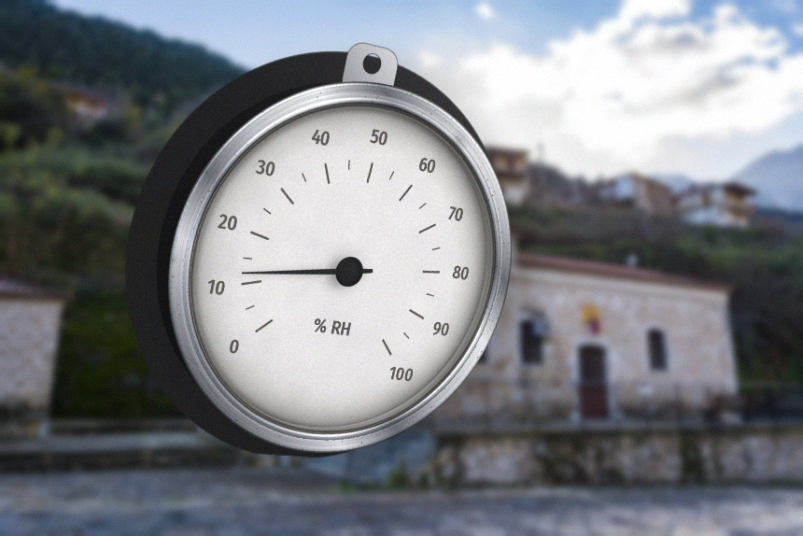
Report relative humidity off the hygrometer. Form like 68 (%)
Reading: 12.5 (%)
